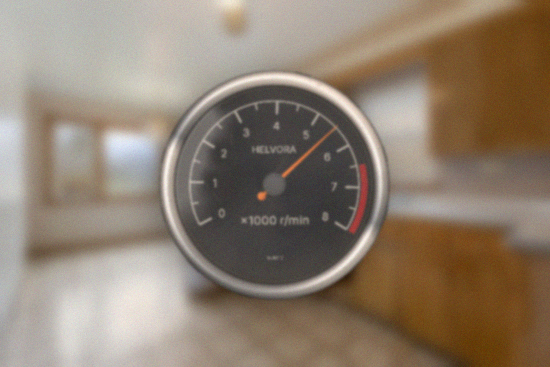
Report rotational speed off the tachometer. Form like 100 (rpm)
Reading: 5500 (rpm)
